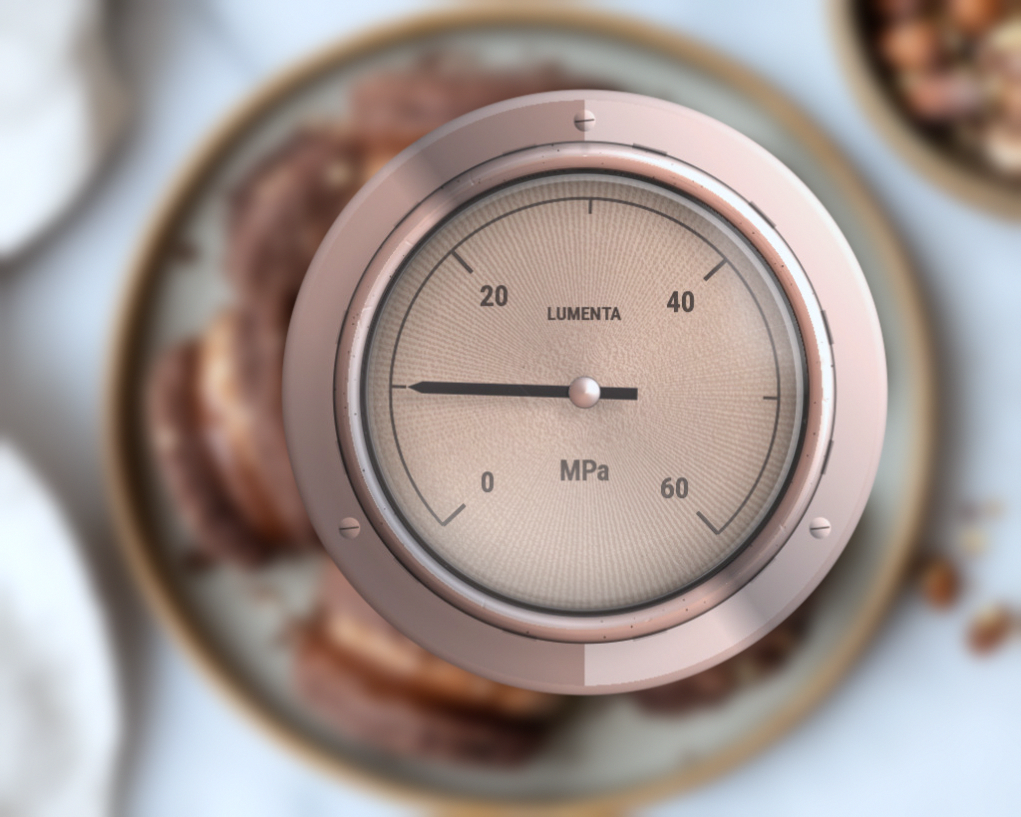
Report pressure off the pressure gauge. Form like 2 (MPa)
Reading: 10 (MPa)
